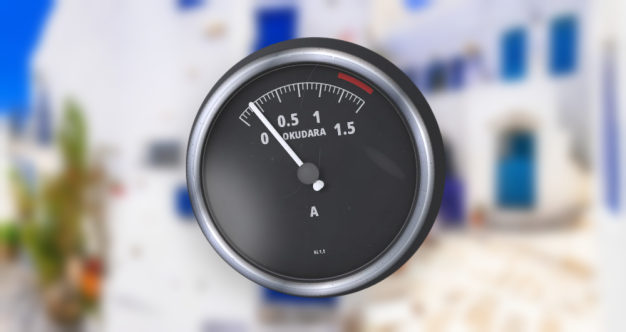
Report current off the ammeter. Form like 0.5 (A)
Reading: 0.2 (A)
